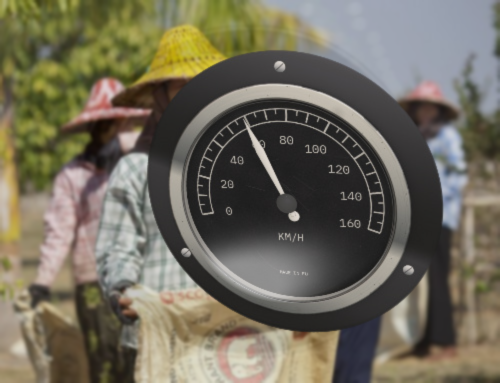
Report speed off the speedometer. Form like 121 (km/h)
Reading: 60 (km/h)
